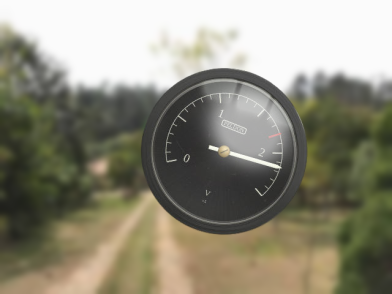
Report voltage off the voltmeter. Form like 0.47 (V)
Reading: 2.15 (V)
